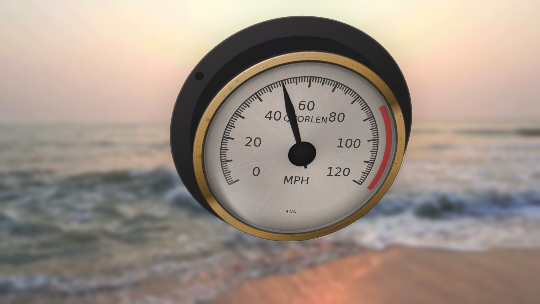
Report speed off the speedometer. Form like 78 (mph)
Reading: 50 (mph)
